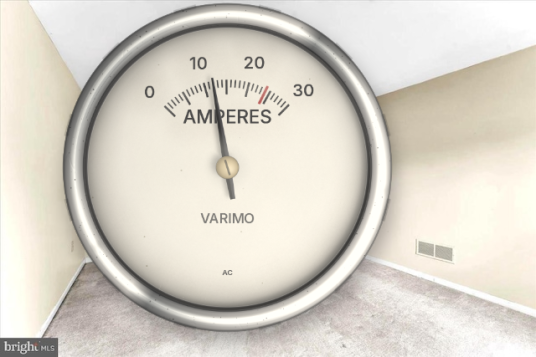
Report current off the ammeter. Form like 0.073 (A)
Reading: 12 (A)
